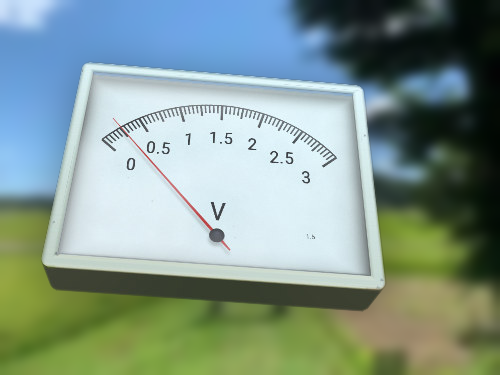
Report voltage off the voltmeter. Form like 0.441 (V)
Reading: 0.25 (V)
